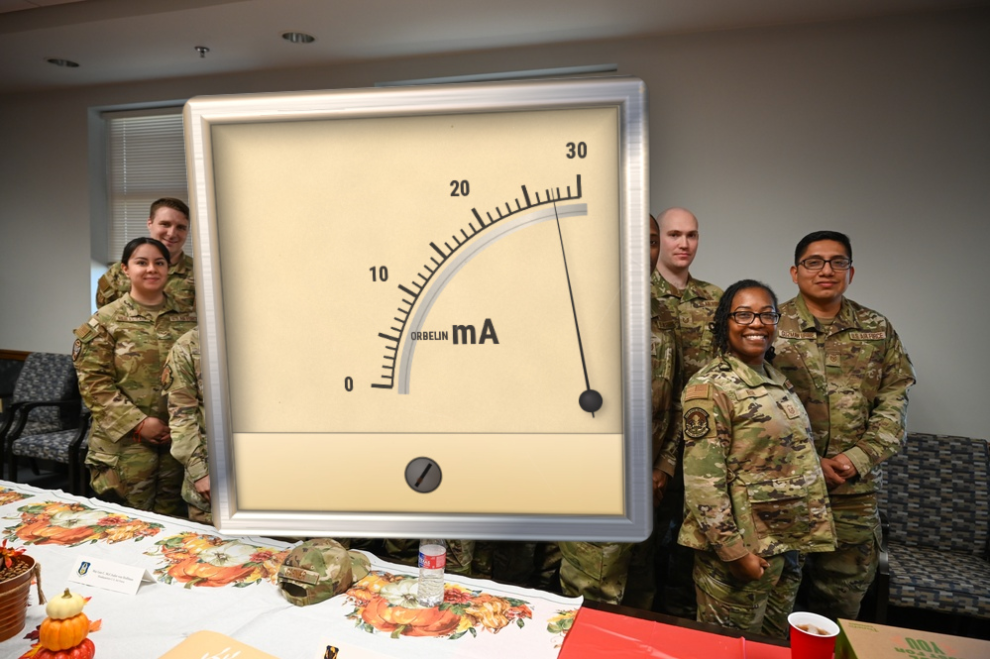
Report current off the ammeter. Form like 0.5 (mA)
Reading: 27.5 (mA)
